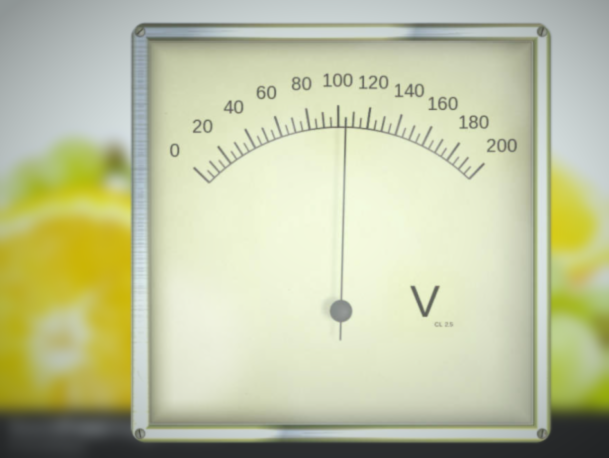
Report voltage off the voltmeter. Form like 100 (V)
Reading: 105 (V)
